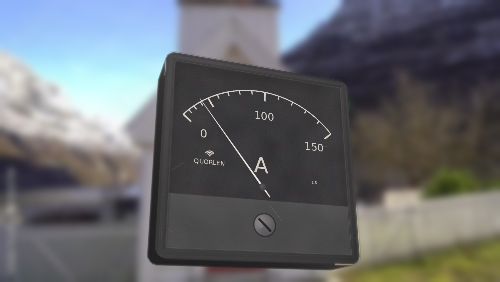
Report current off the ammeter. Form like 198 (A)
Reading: 40 (A)
